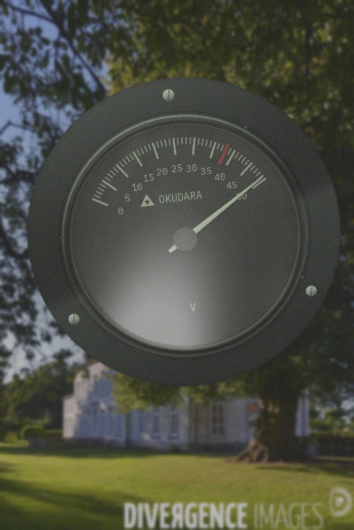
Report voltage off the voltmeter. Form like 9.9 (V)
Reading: 49 (V)
